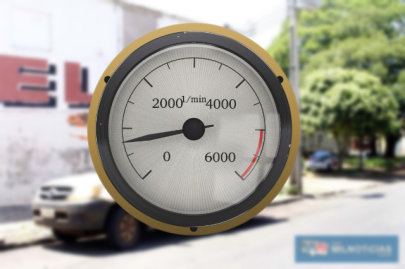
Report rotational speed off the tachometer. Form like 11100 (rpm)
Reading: 750 (rpm)
